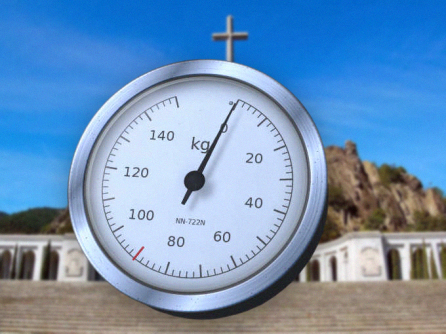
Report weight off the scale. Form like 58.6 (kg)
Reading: 0 (kg)
